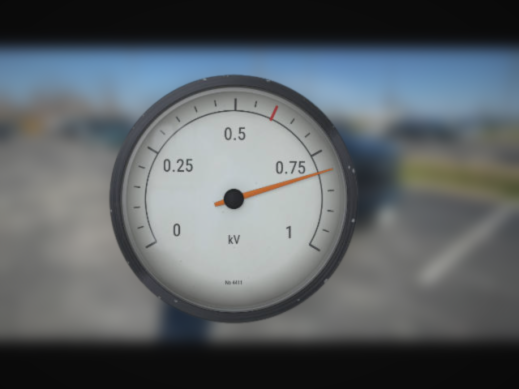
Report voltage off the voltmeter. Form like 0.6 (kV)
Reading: 0.8 (kV)
